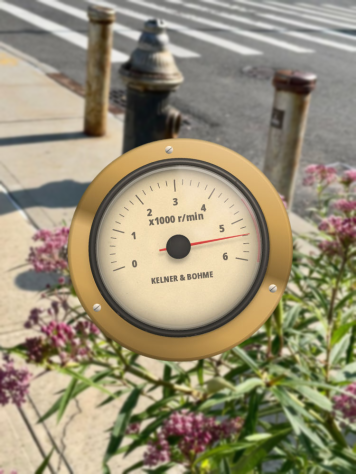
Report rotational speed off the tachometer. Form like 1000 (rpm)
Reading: 5400 (rpm)
